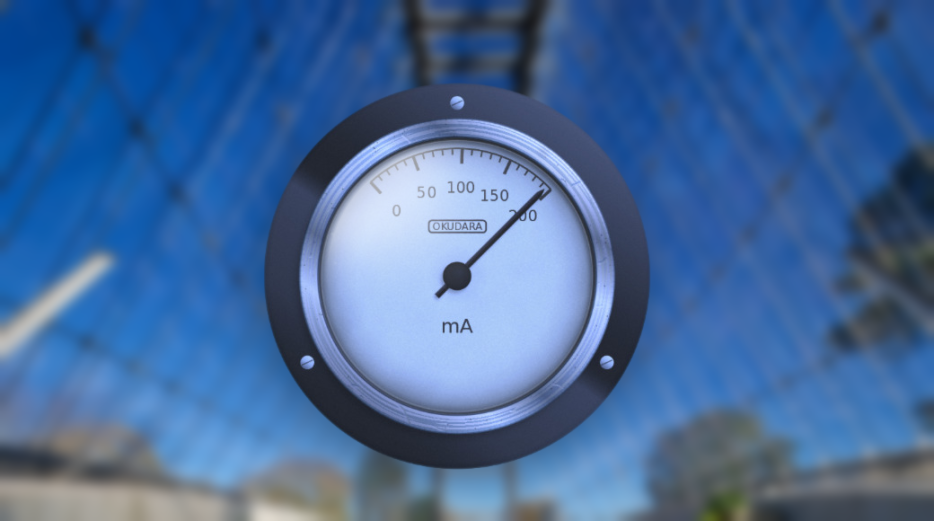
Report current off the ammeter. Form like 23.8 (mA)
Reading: 195 (mA)
